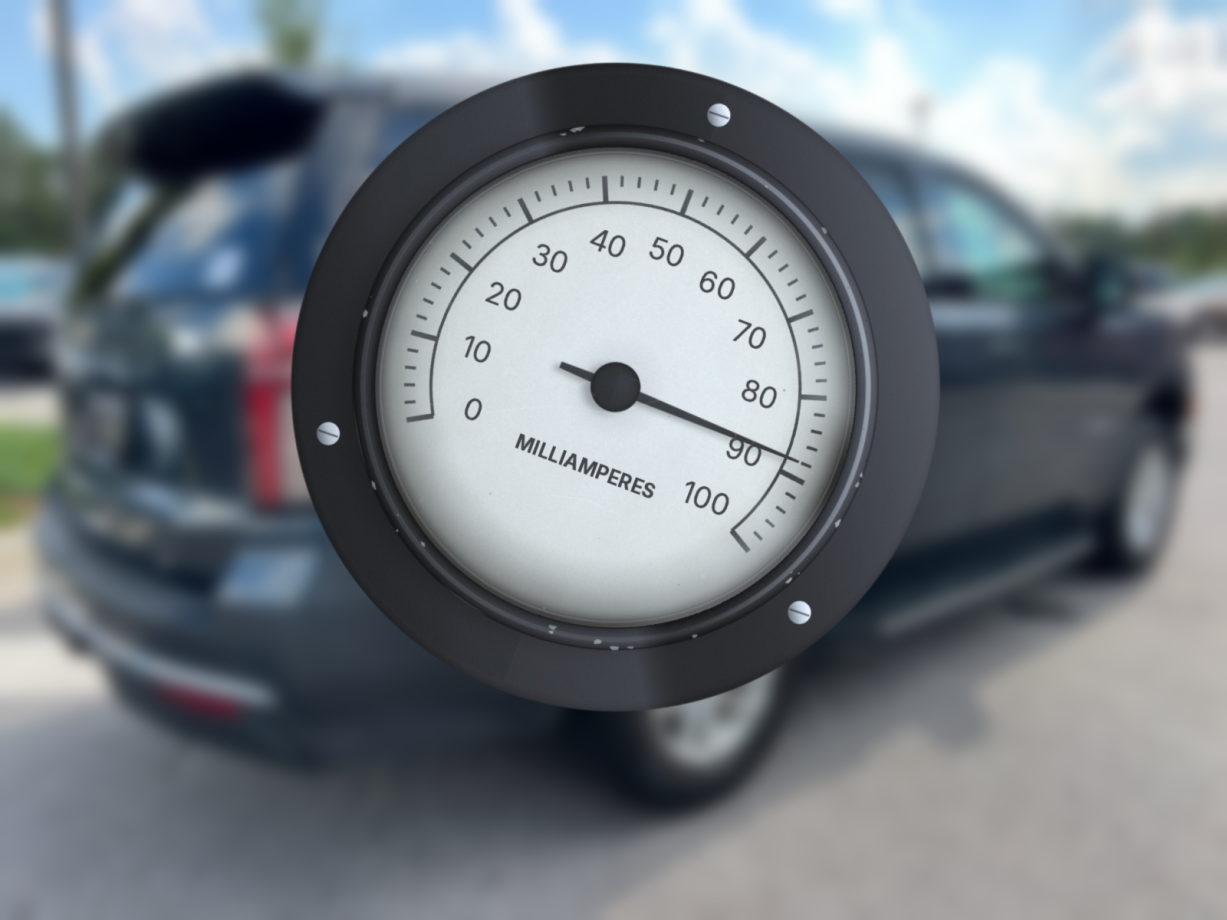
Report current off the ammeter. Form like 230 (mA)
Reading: 88 (mA)
